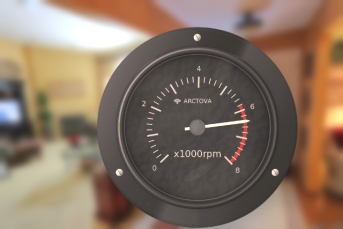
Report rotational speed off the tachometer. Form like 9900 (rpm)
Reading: 6400 (rpm)
